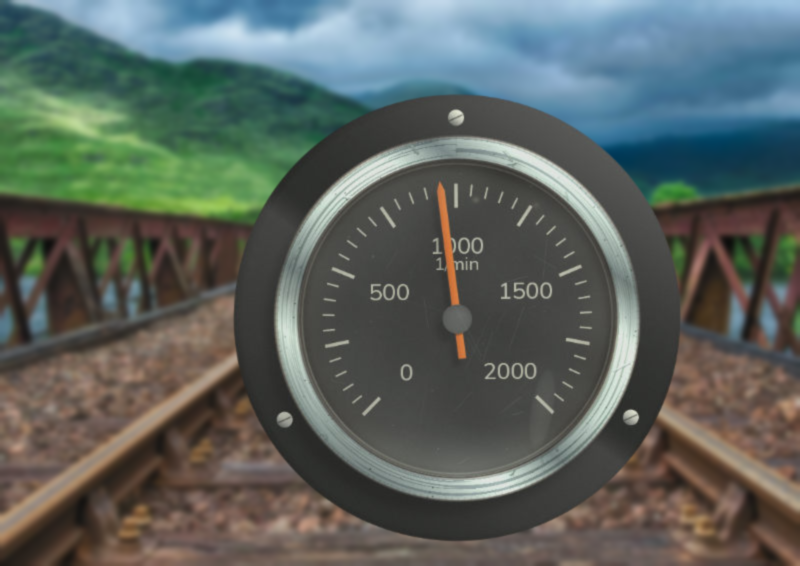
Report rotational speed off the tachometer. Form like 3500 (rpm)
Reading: 950 (rpm)
